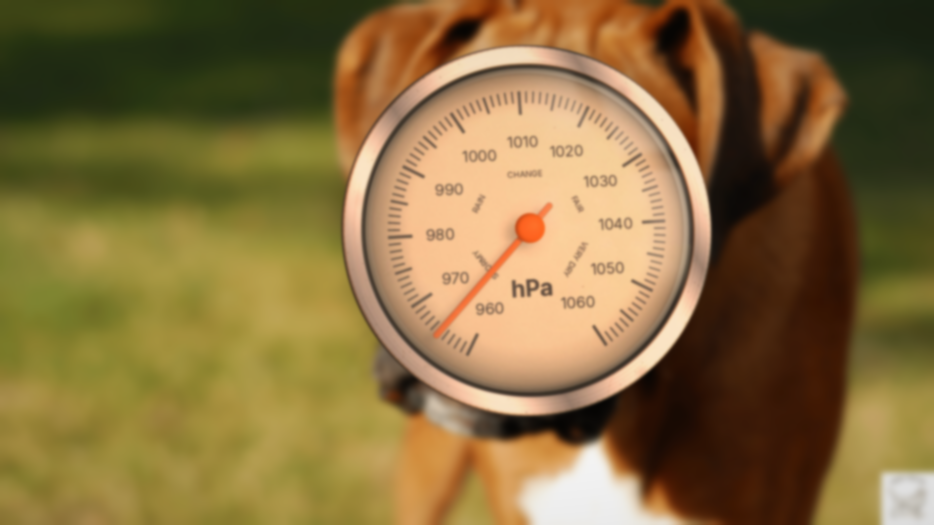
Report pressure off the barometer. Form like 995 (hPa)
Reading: 965 (hPa)
